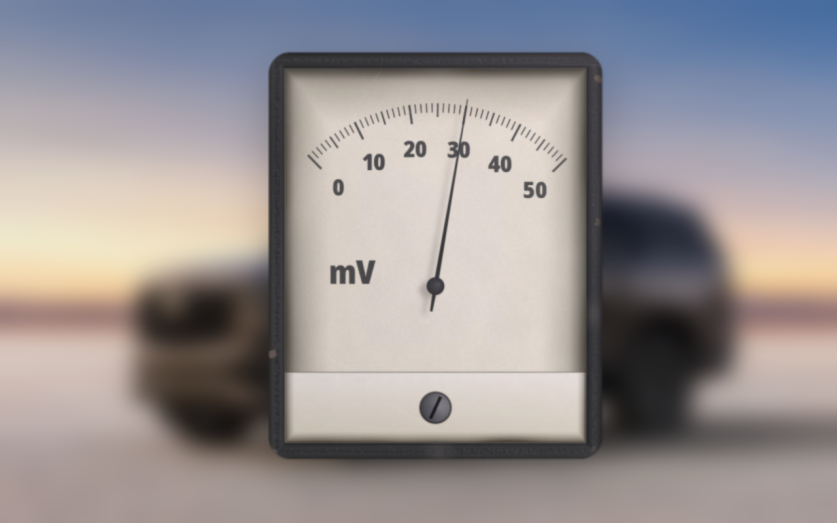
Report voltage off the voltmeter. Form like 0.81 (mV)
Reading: 30 (mV)
